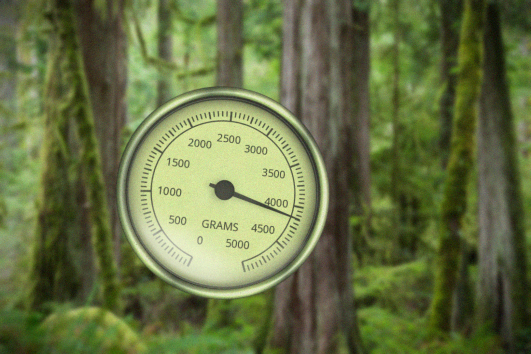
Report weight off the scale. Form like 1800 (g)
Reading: 4150 (g)
